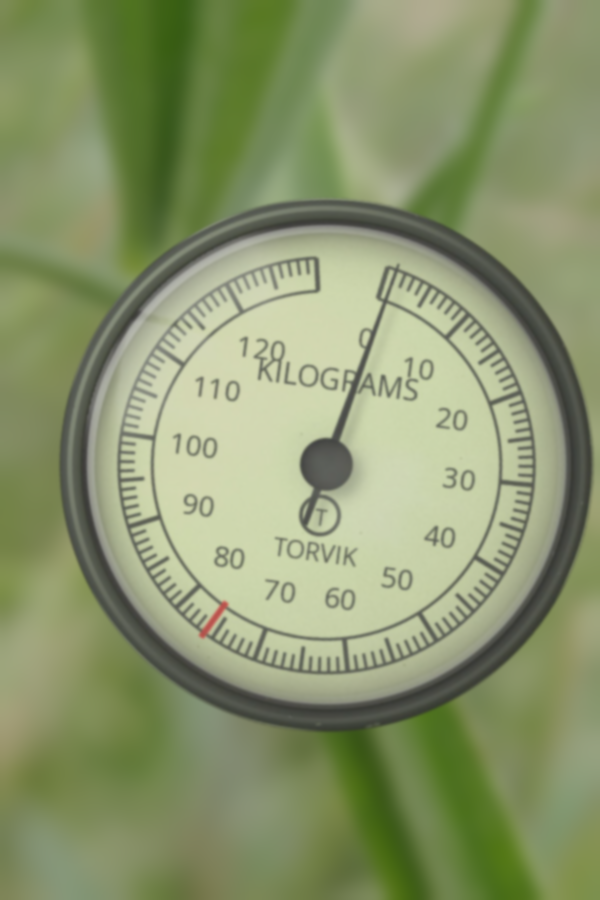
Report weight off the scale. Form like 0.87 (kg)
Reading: 1 (kg)
